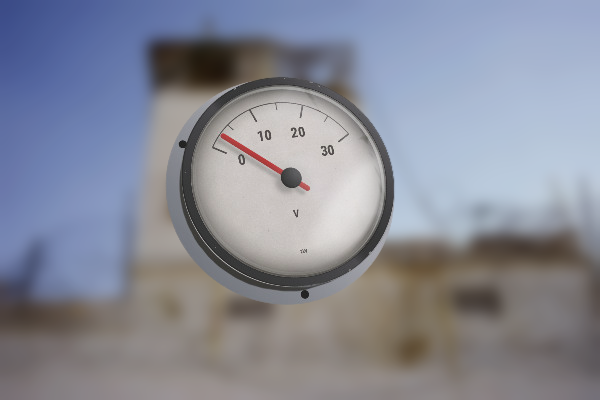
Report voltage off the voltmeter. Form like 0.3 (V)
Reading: 2.5 (V)
